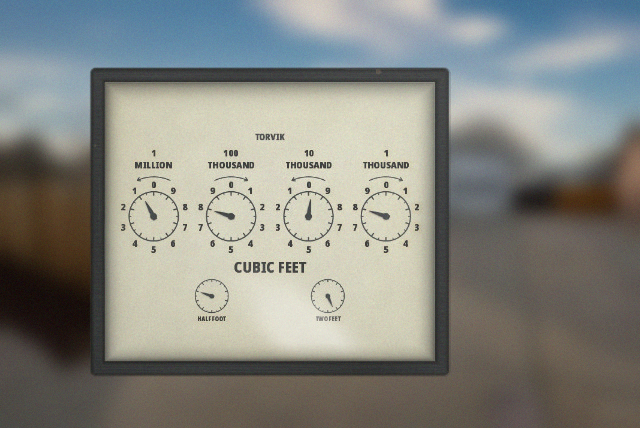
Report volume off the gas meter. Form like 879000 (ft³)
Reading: 79800 (ft³)
